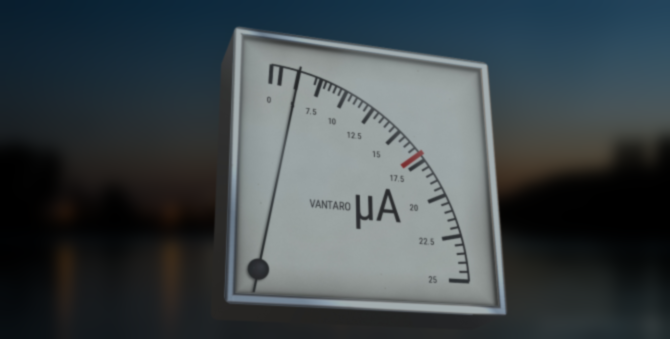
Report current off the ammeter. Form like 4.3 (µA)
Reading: 5 (µA)
